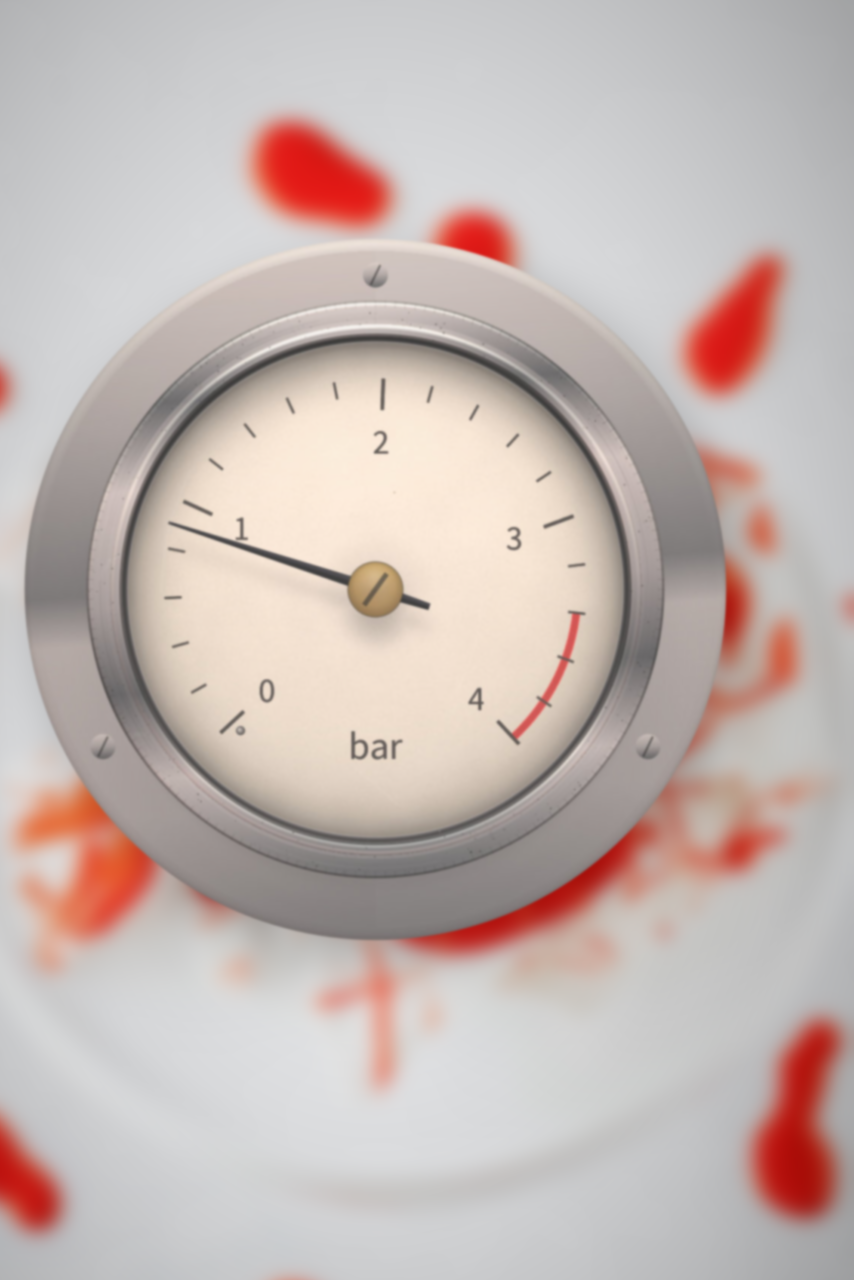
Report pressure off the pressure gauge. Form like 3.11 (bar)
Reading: 0.9 (bar)
